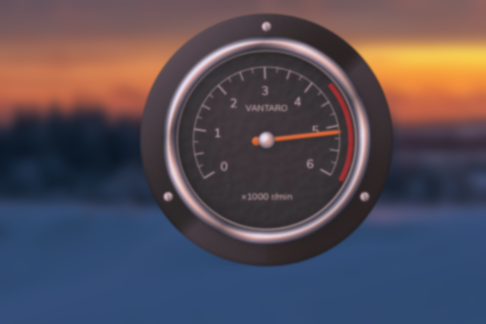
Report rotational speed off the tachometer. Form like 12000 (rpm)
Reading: 5125 (rpm)
